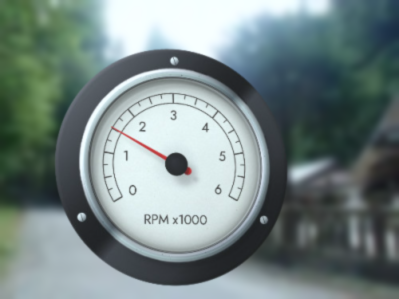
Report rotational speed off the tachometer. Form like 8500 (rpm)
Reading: 1500 (rpm)
